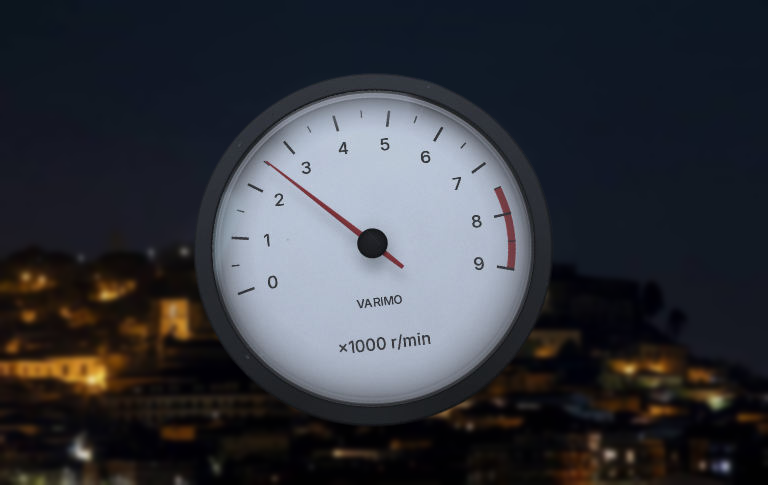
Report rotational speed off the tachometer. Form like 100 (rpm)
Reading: 2500 (rpm)
